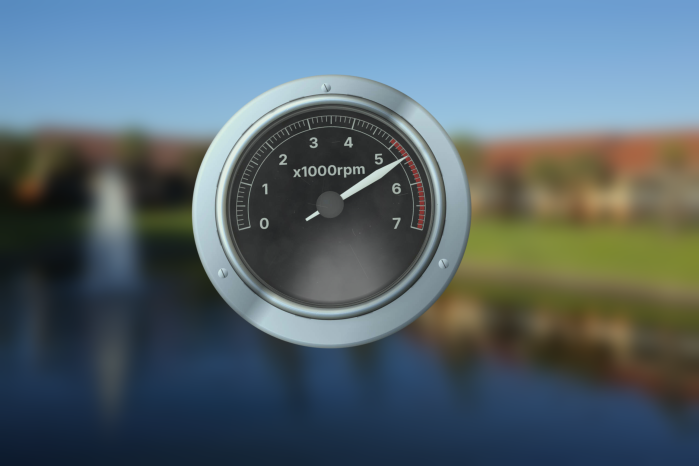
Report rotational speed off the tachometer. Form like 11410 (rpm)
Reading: 5400 (rpm)
